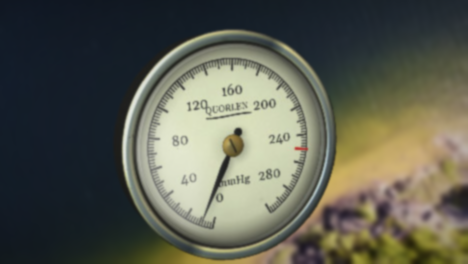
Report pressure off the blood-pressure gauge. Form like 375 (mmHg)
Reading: 10 (mmHg)
